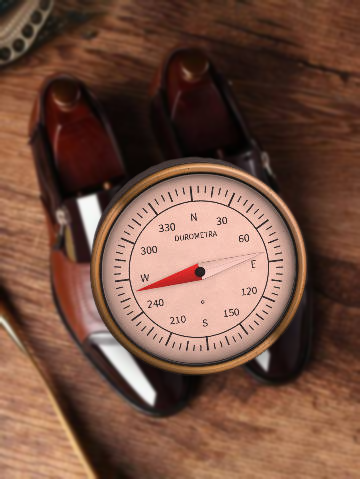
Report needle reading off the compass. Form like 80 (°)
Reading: 260 (°)
